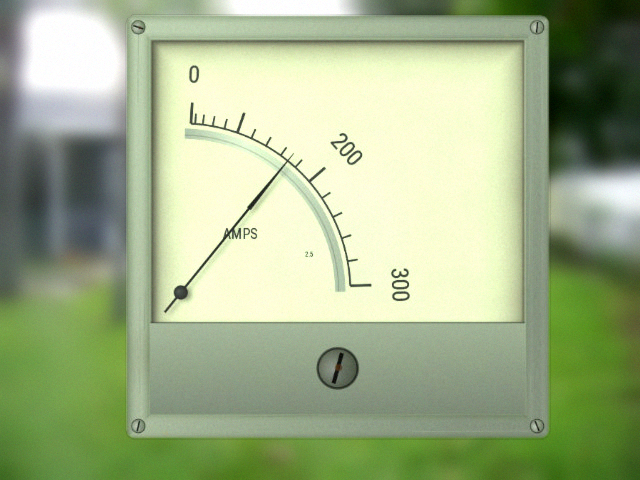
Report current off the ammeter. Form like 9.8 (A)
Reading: 170 (A)
